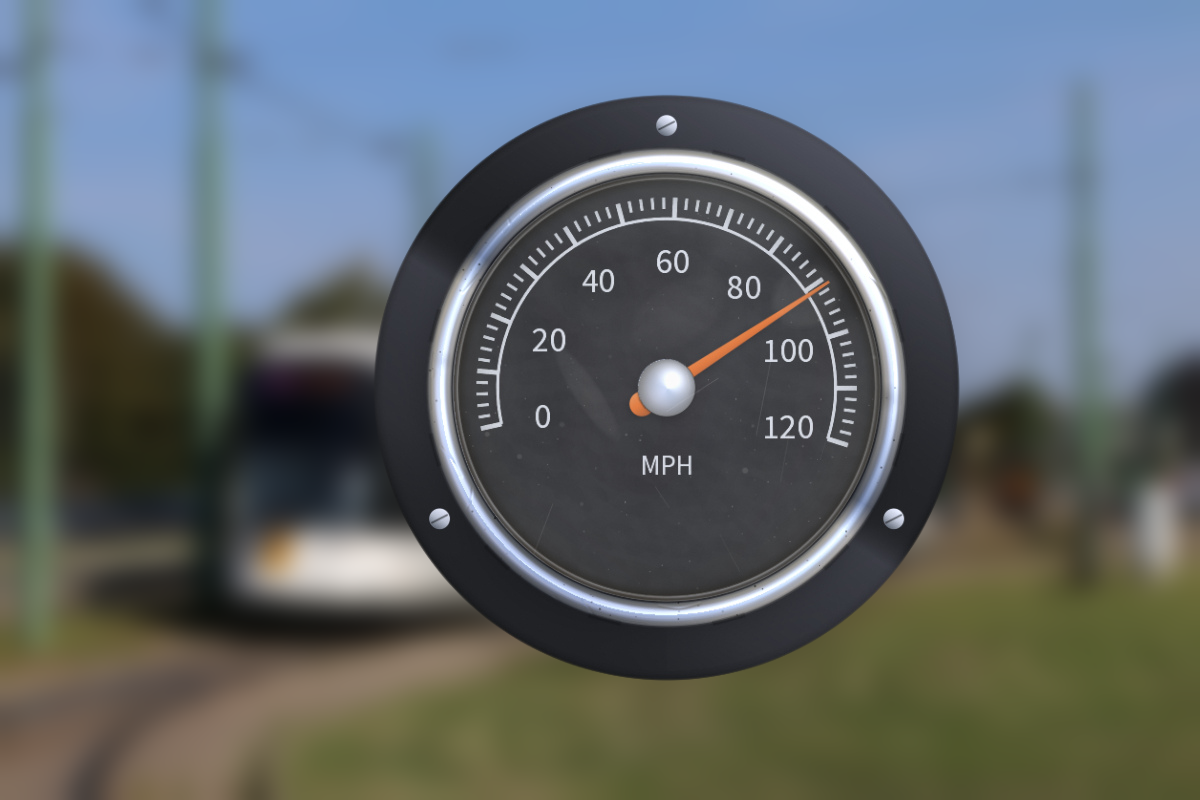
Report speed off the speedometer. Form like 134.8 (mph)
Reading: 91 (mph)
